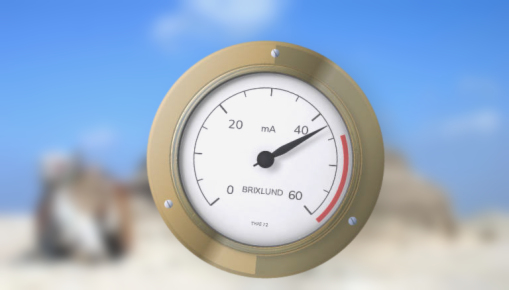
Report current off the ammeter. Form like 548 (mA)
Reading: 42.5 (mA)
